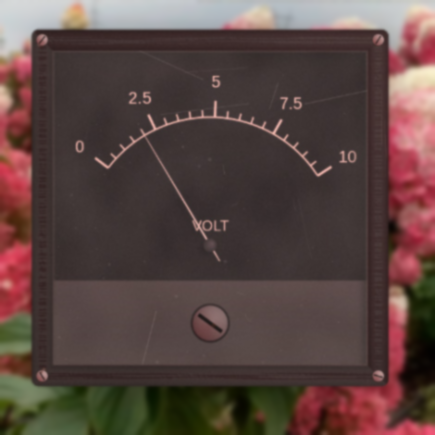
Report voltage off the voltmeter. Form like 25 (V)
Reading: 2 (V)
